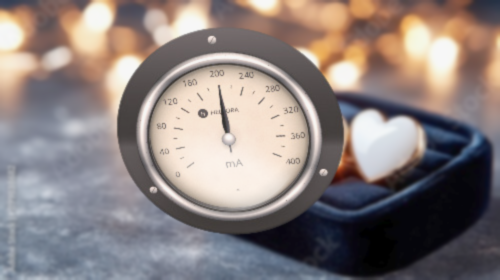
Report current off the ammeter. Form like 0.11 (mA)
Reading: 200 (mA)
